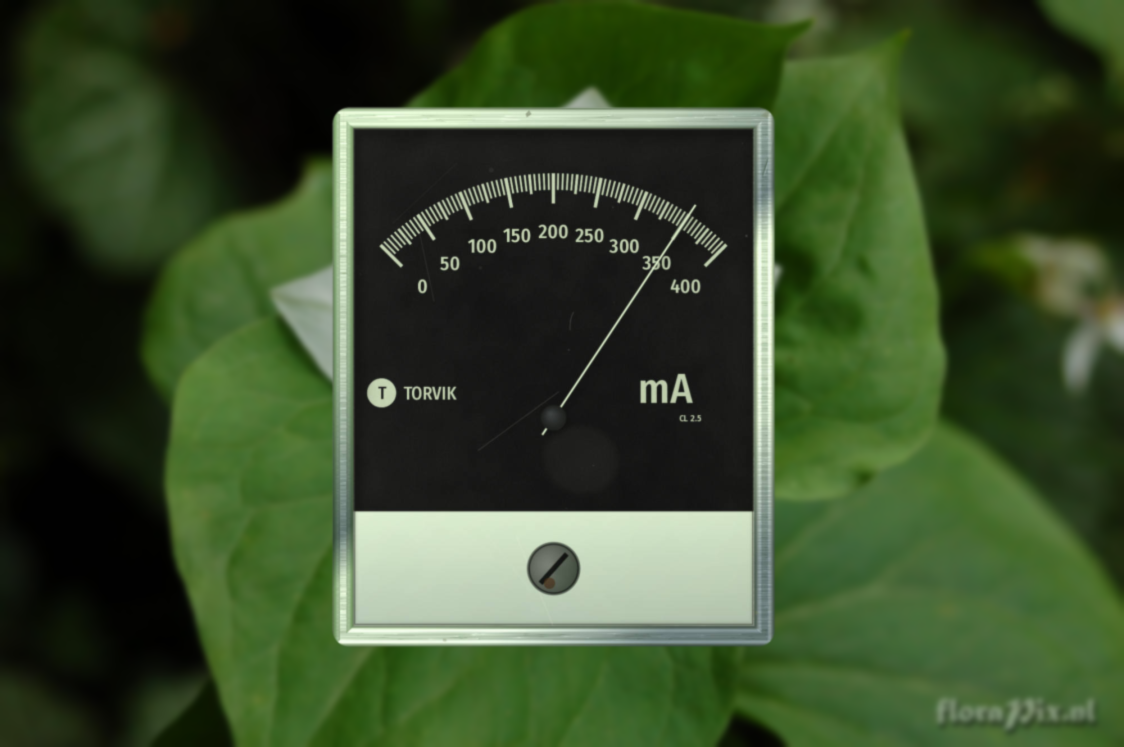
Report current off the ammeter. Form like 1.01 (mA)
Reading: 350 (mA)
